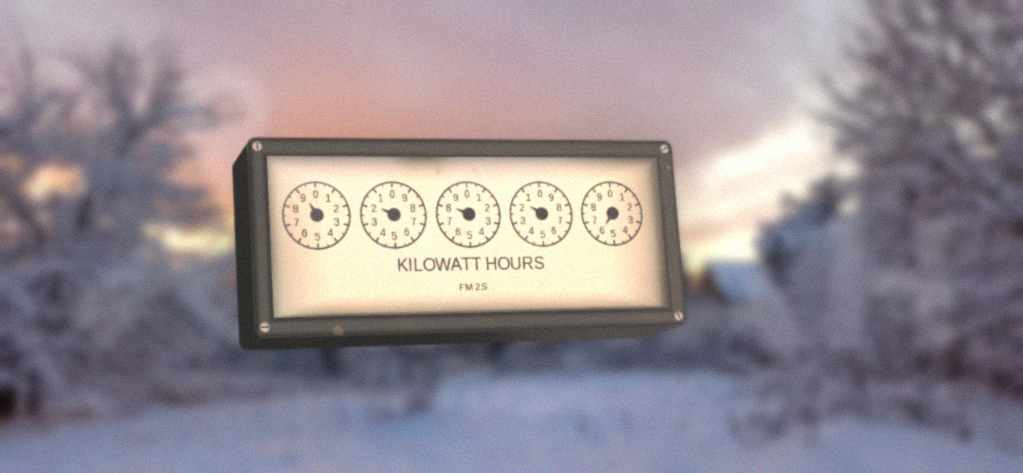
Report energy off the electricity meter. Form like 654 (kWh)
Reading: 91816 (kWh)
